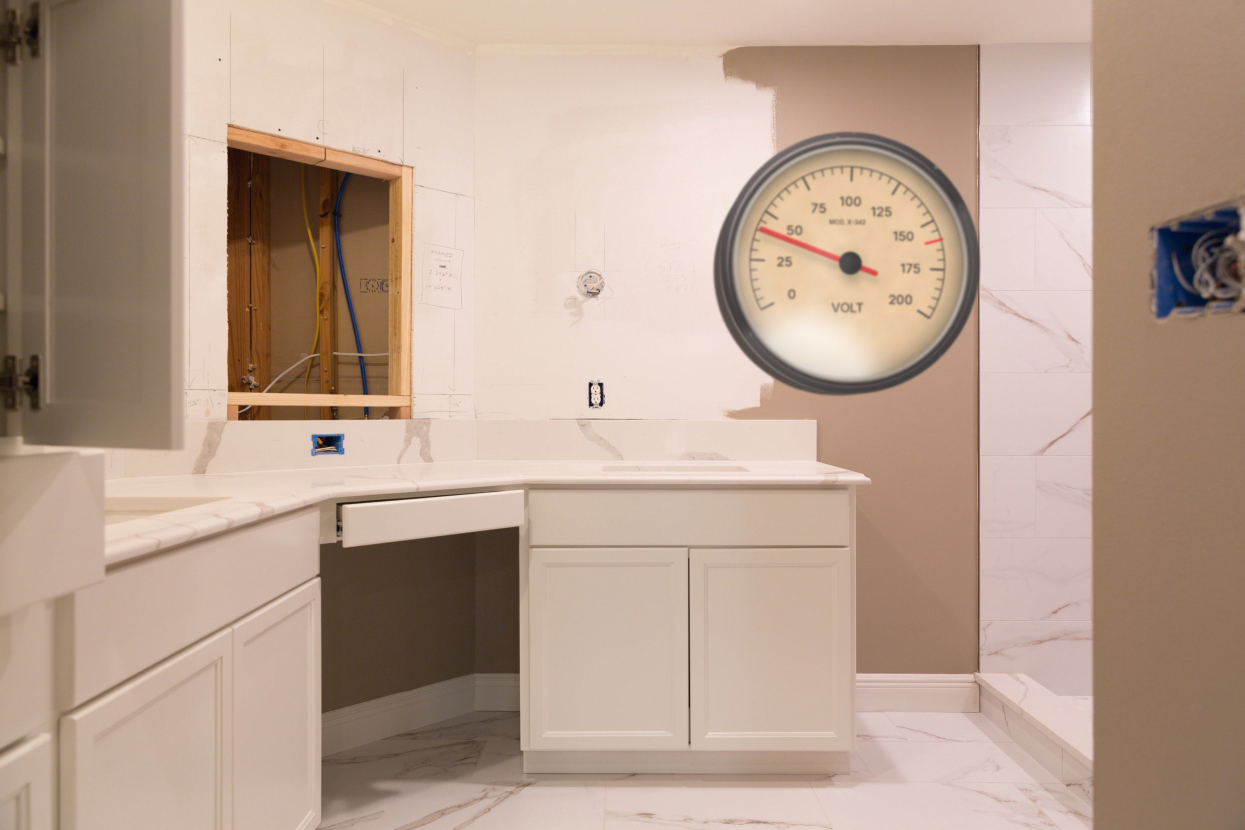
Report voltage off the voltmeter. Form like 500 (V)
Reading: 40 (V)
